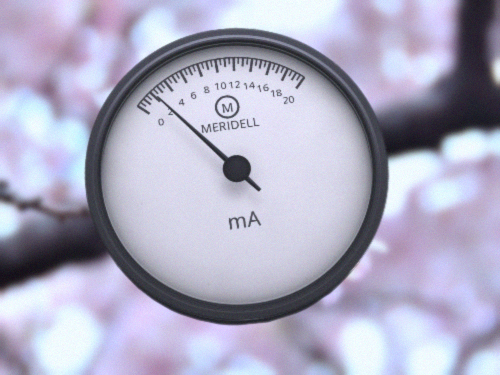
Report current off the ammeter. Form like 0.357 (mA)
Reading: 2 (mA)
